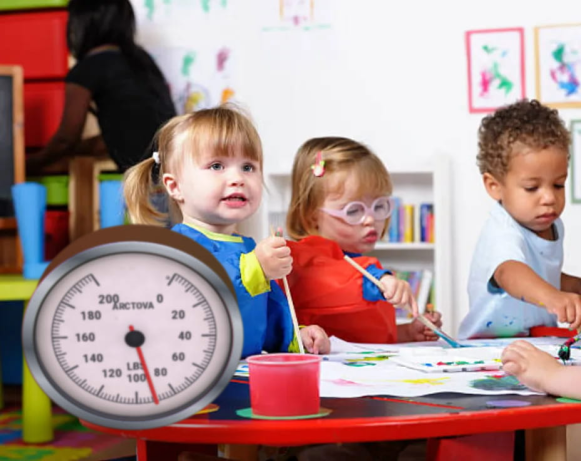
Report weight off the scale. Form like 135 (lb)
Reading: 90 (lb)
